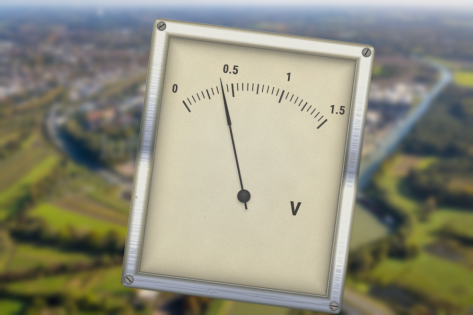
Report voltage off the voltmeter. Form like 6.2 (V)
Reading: 0.4 (V)
